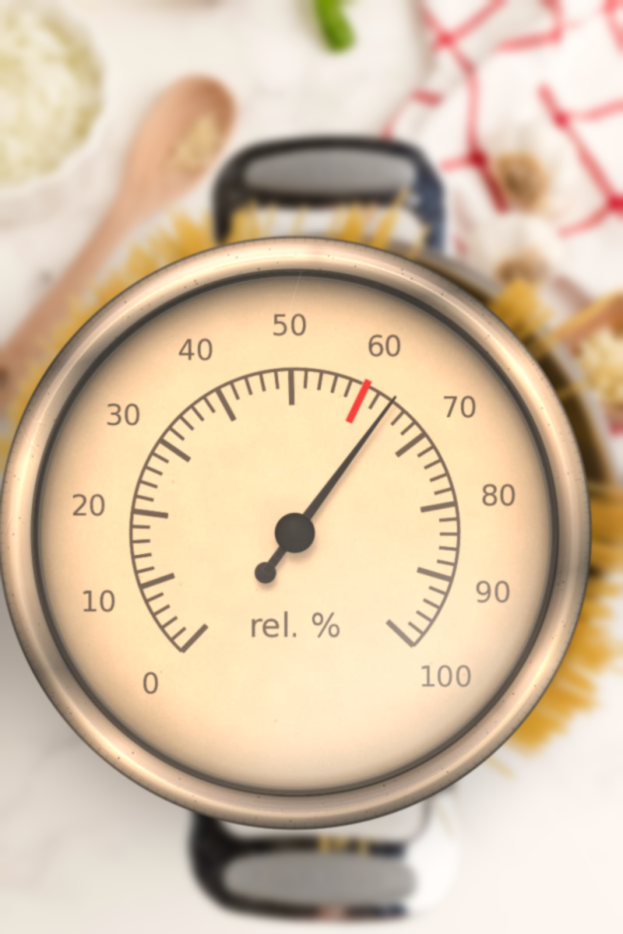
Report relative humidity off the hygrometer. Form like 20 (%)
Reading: 64 (%)
